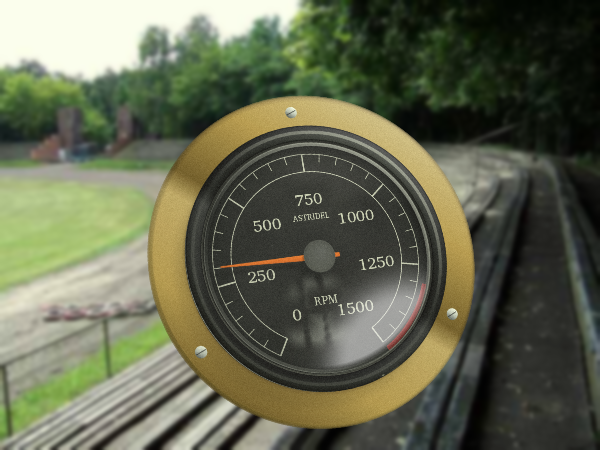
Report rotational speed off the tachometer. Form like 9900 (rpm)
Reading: 300 (rpm)
